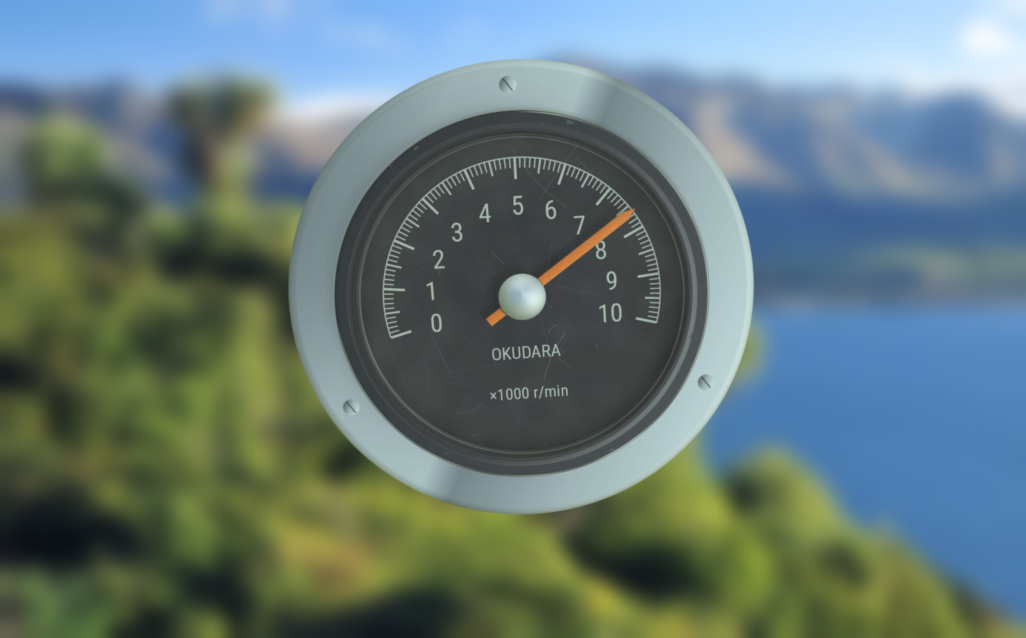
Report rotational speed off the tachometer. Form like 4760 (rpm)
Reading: 7600 (rpm)
